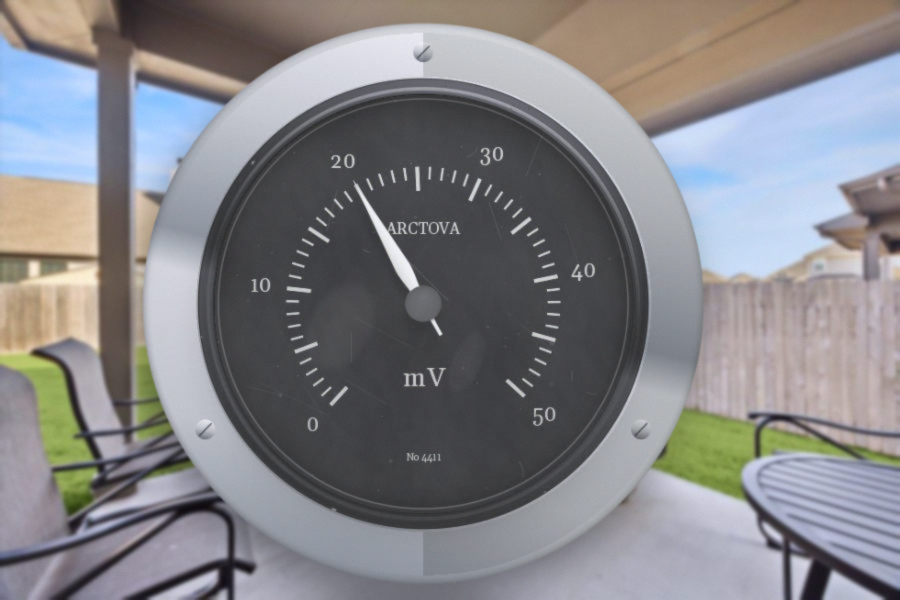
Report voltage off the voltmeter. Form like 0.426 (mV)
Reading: 20 (mV)
